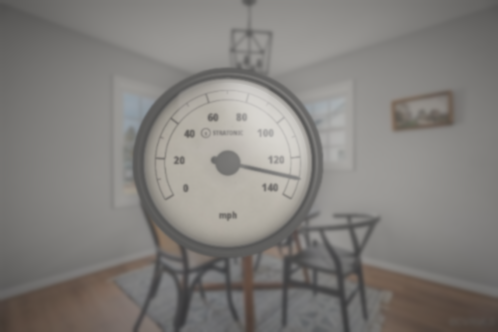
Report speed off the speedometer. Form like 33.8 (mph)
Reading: 130 (mph)
